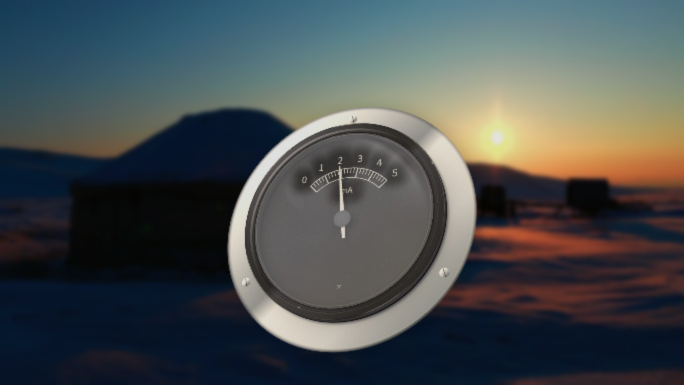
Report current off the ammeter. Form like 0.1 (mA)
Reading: 2 (mA)
